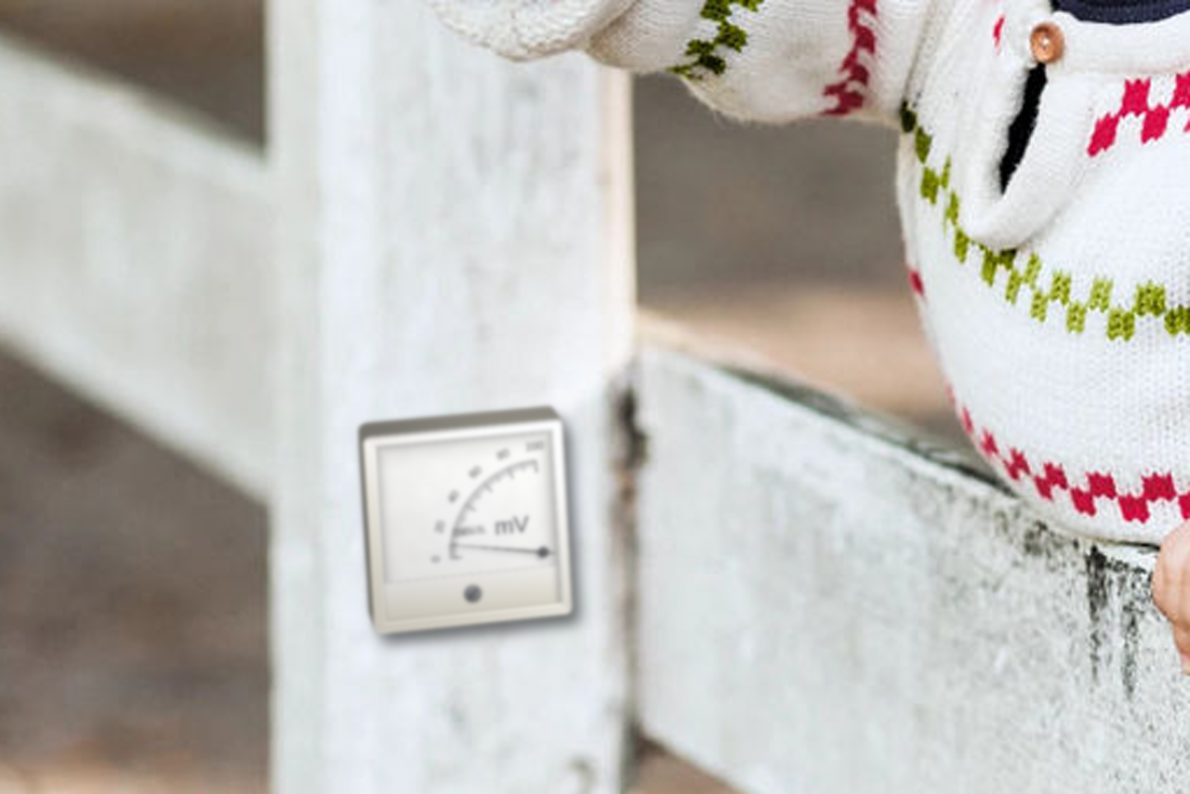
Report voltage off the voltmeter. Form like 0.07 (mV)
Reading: 10 (mV)
